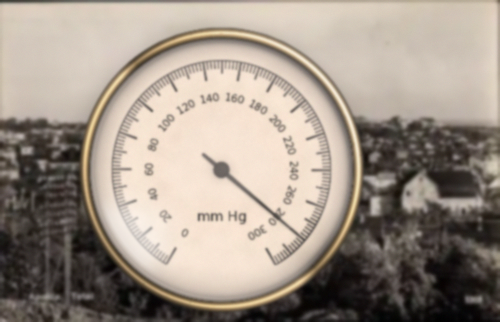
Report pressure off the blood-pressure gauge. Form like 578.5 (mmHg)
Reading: 280 (mmHg)
